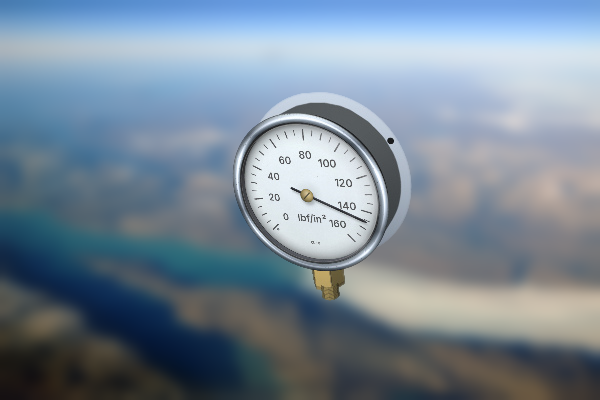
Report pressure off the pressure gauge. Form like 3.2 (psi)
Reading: 145 (psi)
